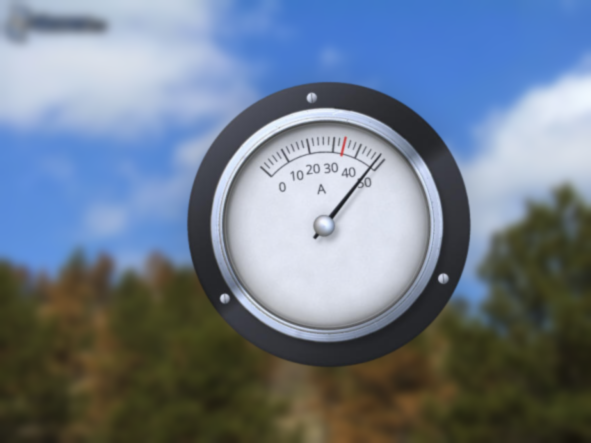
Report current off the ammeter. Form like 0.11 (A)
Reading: 48 (A)
